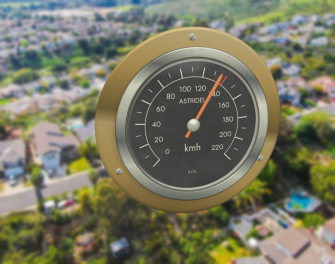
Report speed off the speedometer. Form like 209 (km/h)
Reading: 135 (km/h)
